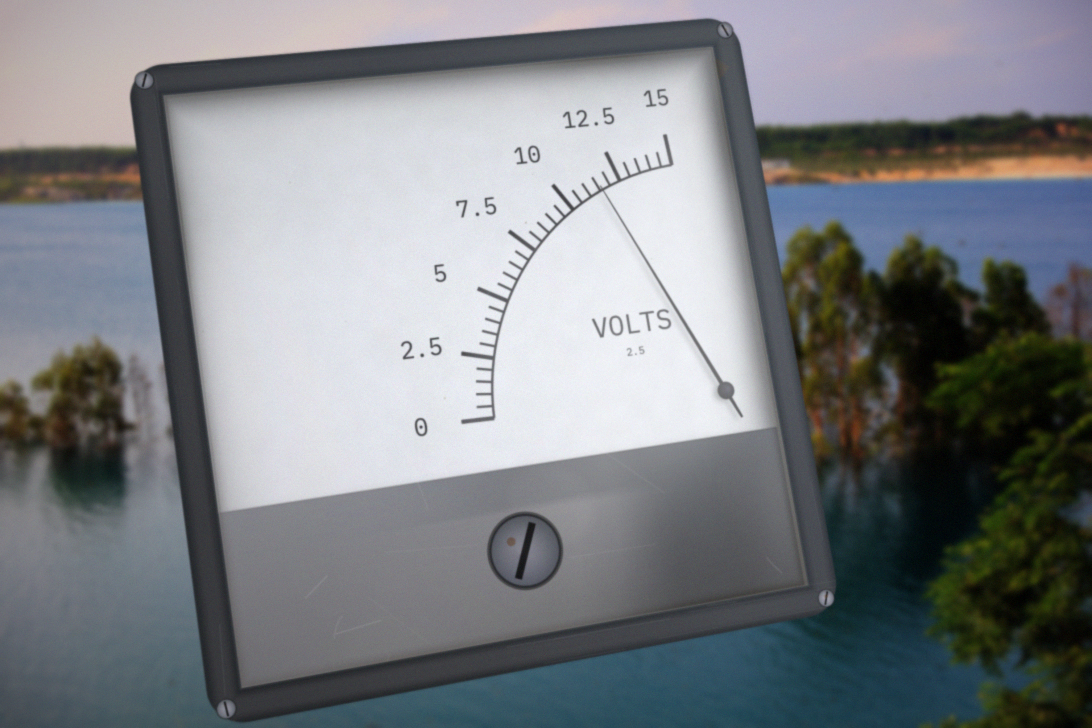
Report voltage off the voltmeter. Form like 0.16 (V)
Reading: 11.5 (V)
